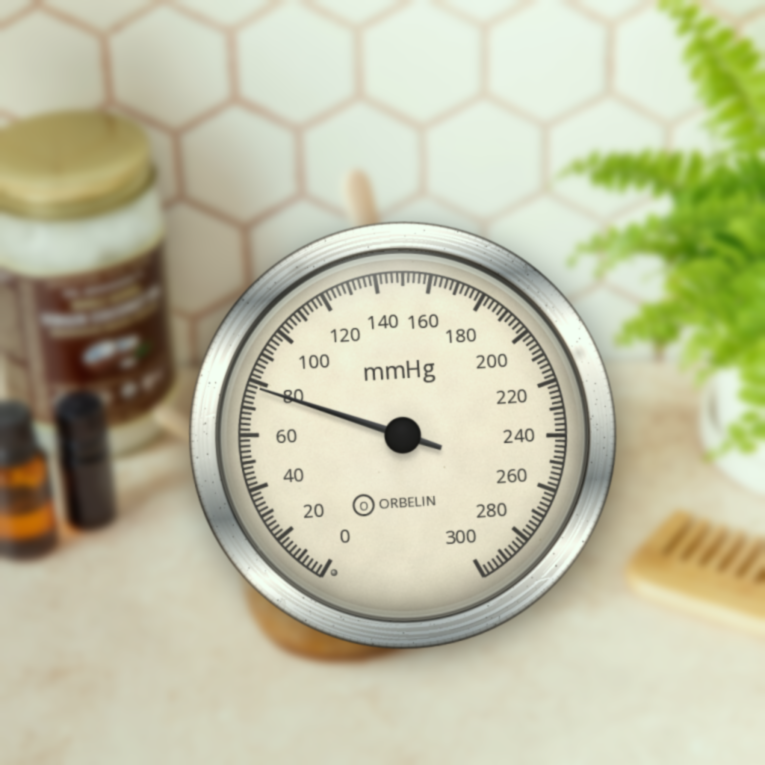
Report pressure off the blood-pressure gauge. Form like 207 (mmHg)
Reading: 78 (mmHg)
